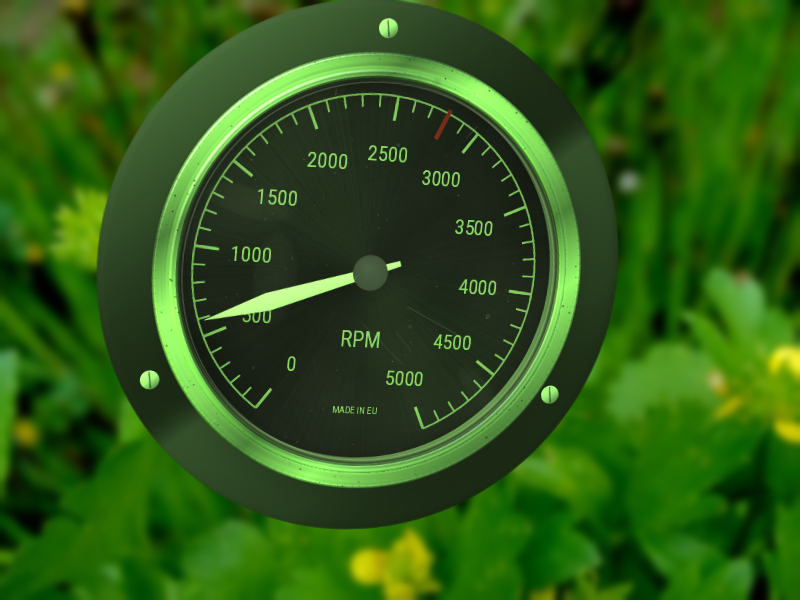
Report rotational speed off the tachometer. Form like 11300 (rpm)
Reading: 600 (rpm)
